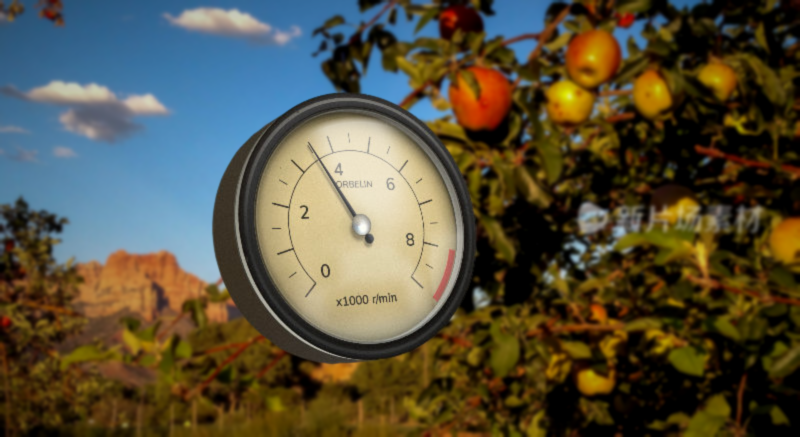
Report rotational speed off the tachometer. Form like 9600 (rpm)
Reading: 3500 (rpm)
